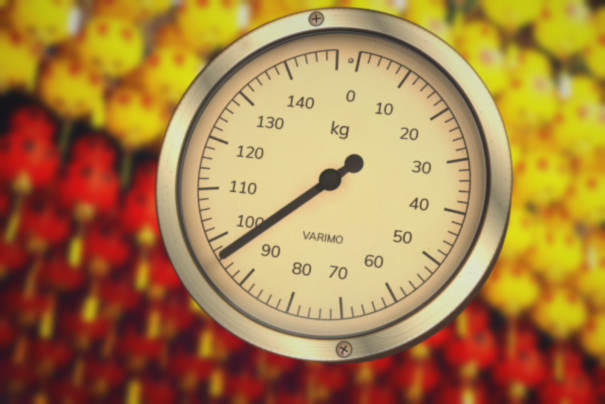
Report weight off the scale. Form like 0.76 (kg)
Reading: 96 (kg)
